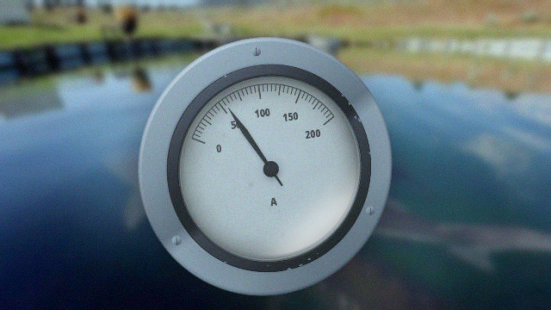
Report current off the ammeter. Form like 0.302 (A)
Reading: 55 (A)
